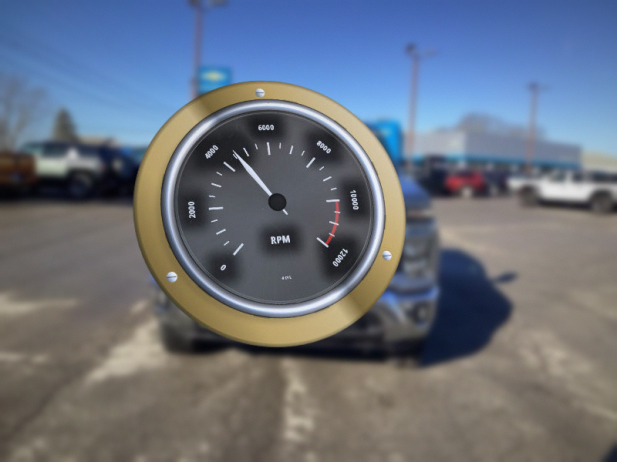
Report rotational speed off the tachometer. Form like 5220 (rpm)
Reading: 4500 (rpm)
